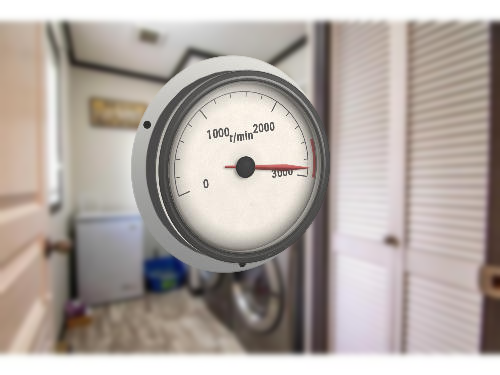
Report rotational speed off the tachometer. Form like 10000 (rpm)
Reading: 2900 (rpm)
